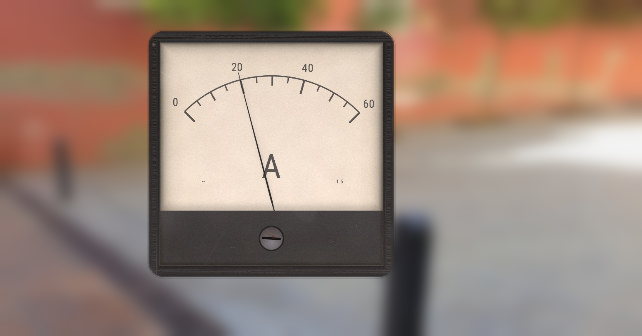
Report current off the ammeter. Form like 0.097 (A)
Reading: 20 (A)
